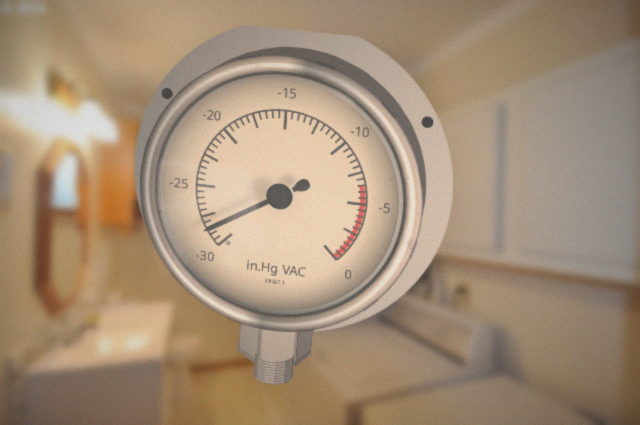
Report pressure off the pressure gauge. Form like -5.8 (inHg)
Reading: -28.5 (inHg)
